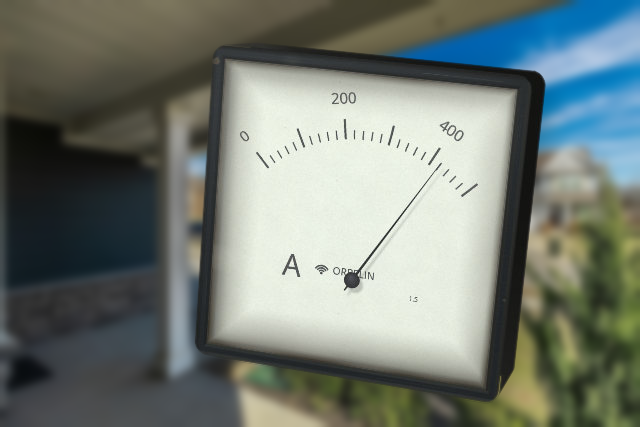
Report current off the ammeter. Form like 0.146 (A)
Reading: 420 (A)
